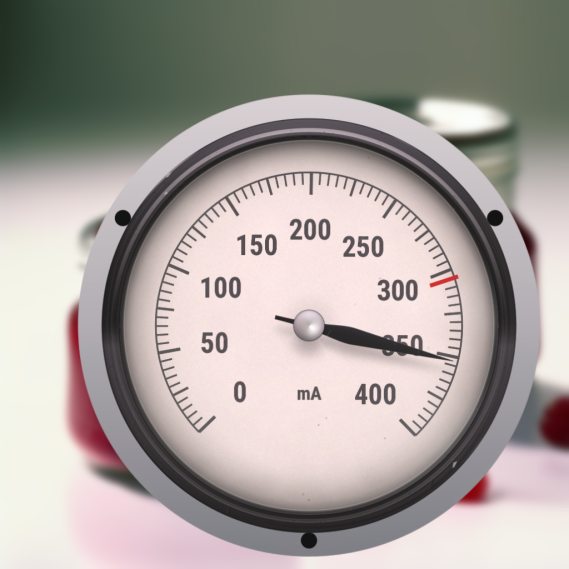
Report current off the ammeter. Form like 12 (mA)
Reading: 352.5 (mA)
